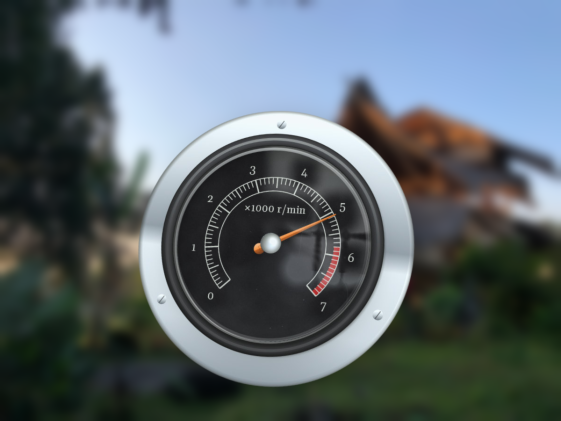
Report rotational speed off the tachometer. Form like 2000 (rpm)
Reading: 5100 (rpm)
